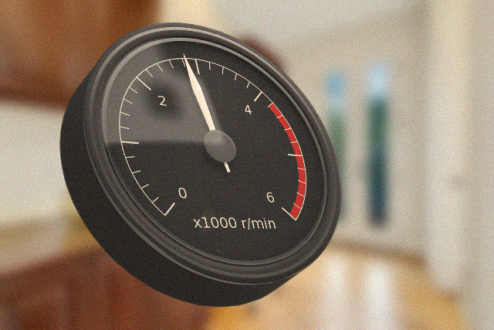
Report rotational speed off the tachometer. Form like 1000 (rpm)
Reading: 2800 (rpm)
